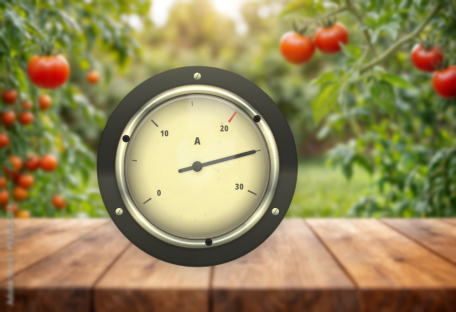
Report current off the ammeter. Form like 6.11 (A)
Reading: 25 (A)
